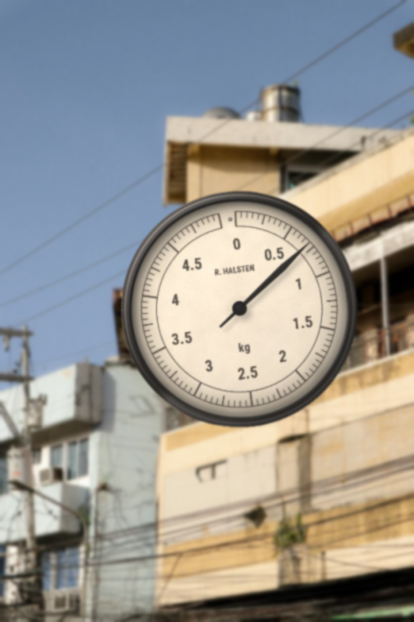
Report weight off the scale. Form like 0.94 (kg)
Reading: 0.7 (kg)
